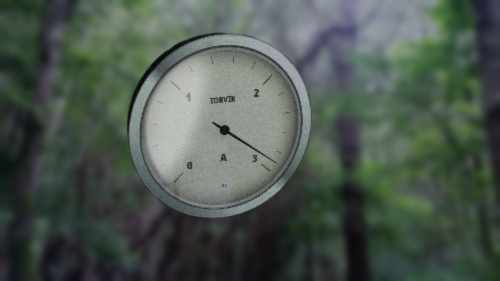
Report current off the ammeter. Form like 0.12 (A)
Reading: 2.9 (A)
